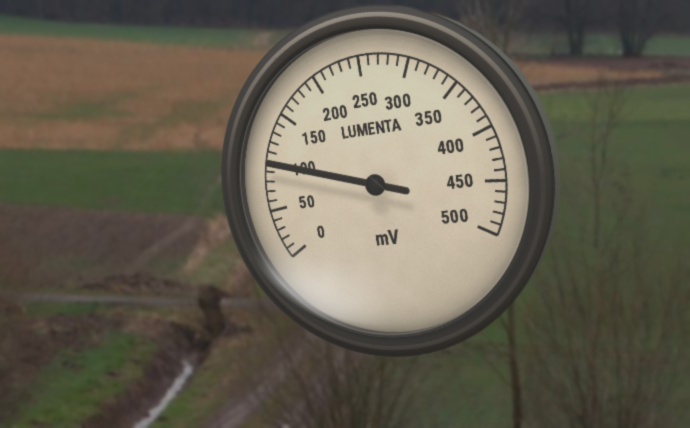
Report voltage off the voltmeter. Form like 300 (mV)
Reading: 100 (mV)
